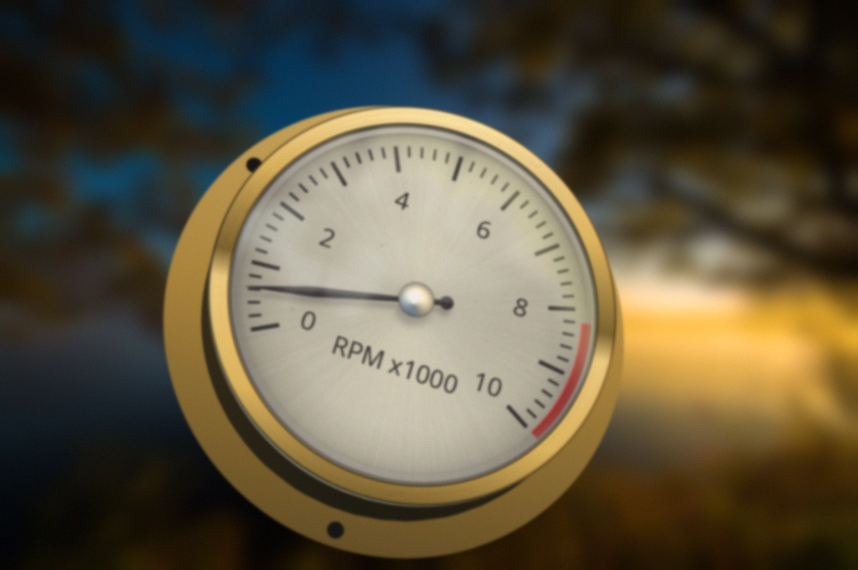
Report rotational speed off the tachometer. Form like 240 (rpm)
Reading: 600 (rpm)
